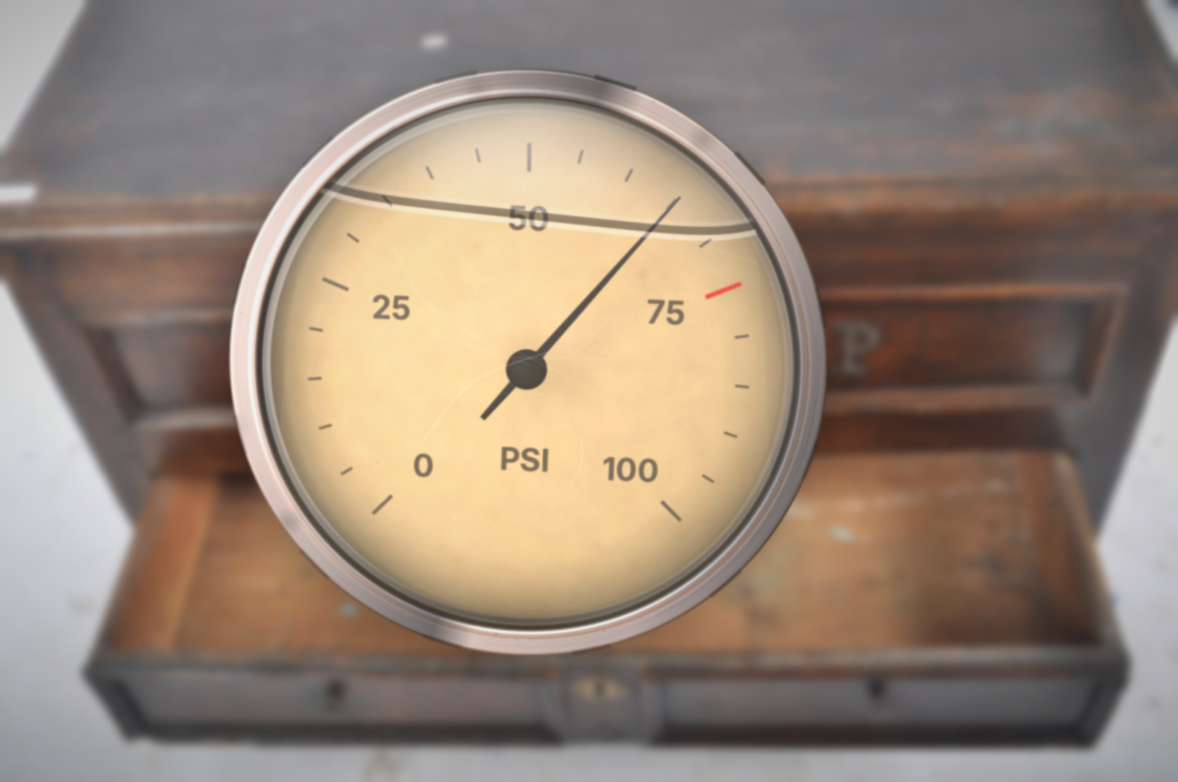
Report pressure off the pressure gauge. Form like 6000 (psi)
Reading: 65 (psi)
